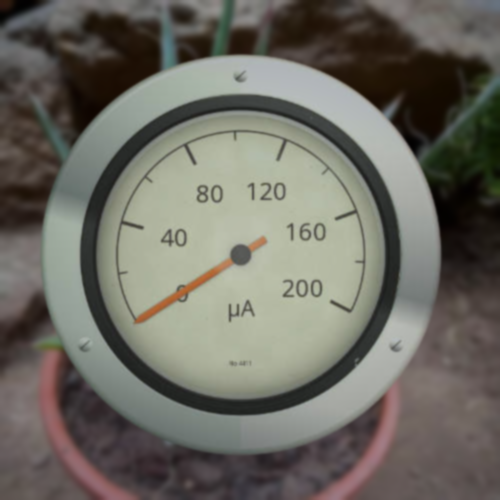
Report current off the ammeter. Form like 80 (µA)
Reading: 0 (µA)
